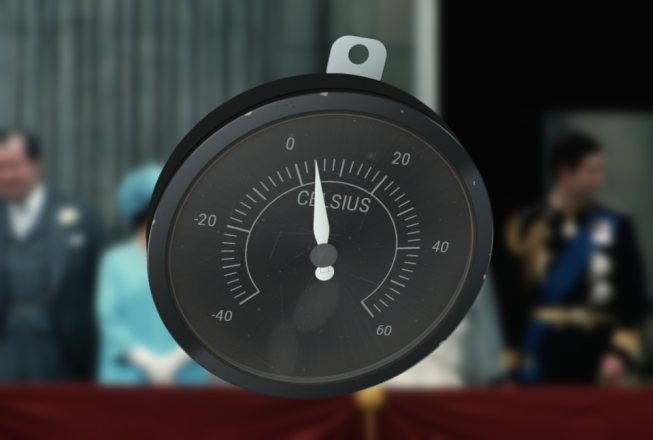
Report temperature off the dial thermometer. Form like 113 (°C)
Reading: 4 (°C)
